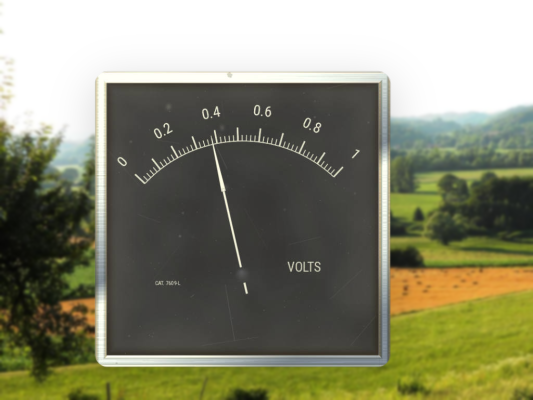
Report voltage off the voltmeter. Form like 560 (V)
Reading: 0.38 (V)
